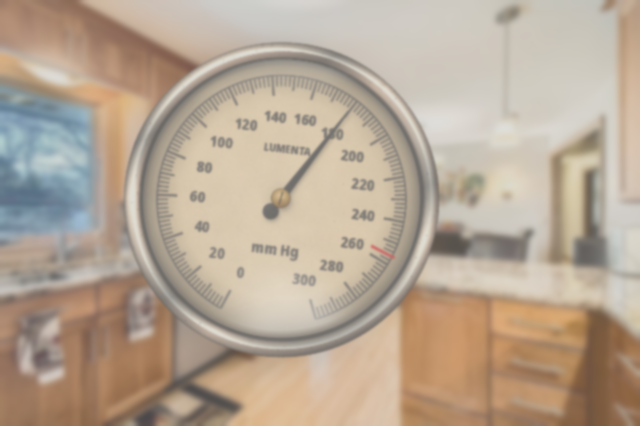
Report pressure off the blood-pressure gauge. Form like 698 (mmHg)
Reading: 180 (mmHg)
